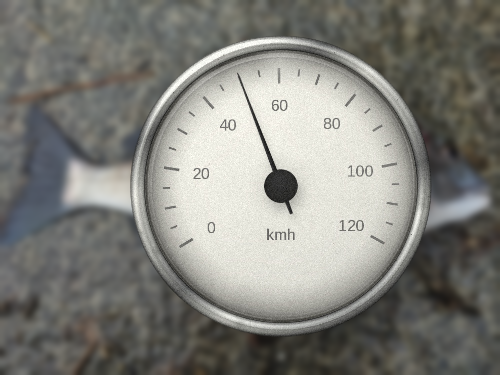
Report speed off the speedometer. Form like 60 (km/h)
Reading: 50 (km/h)
